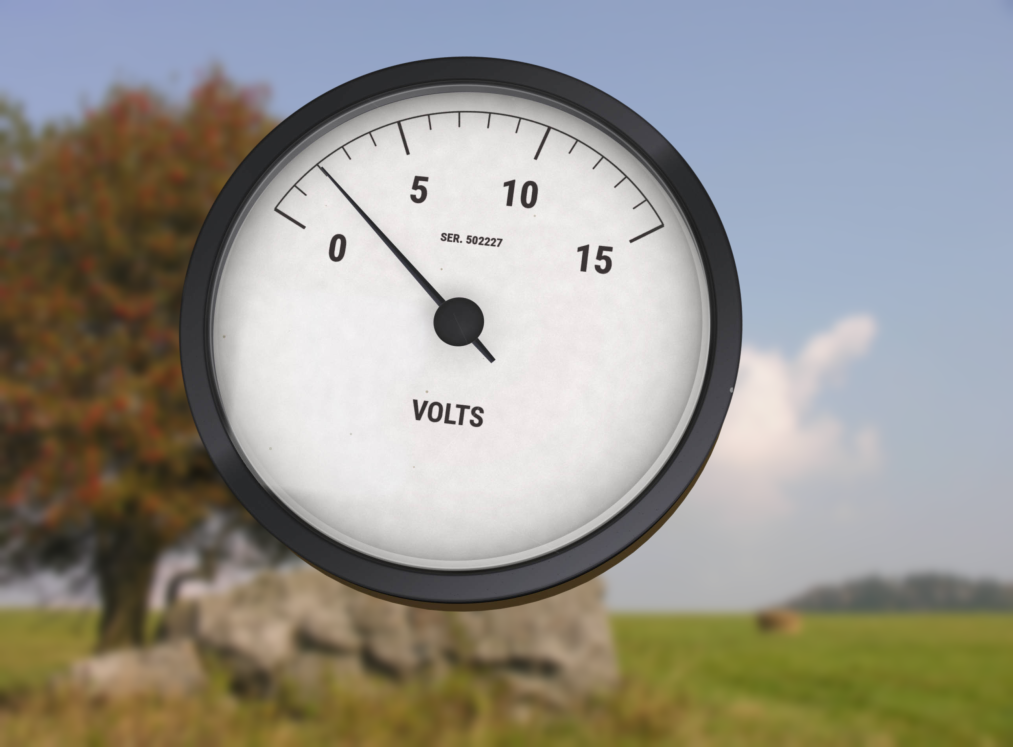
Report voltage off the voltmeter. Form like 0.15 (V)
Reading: 2 (V)
